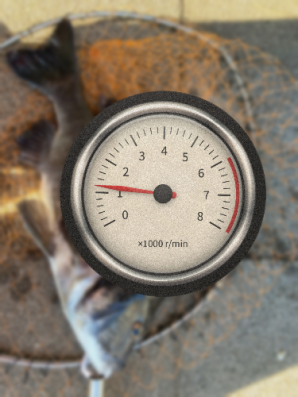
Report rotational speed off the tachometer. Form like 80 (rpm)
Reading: 1200 (rpm)
